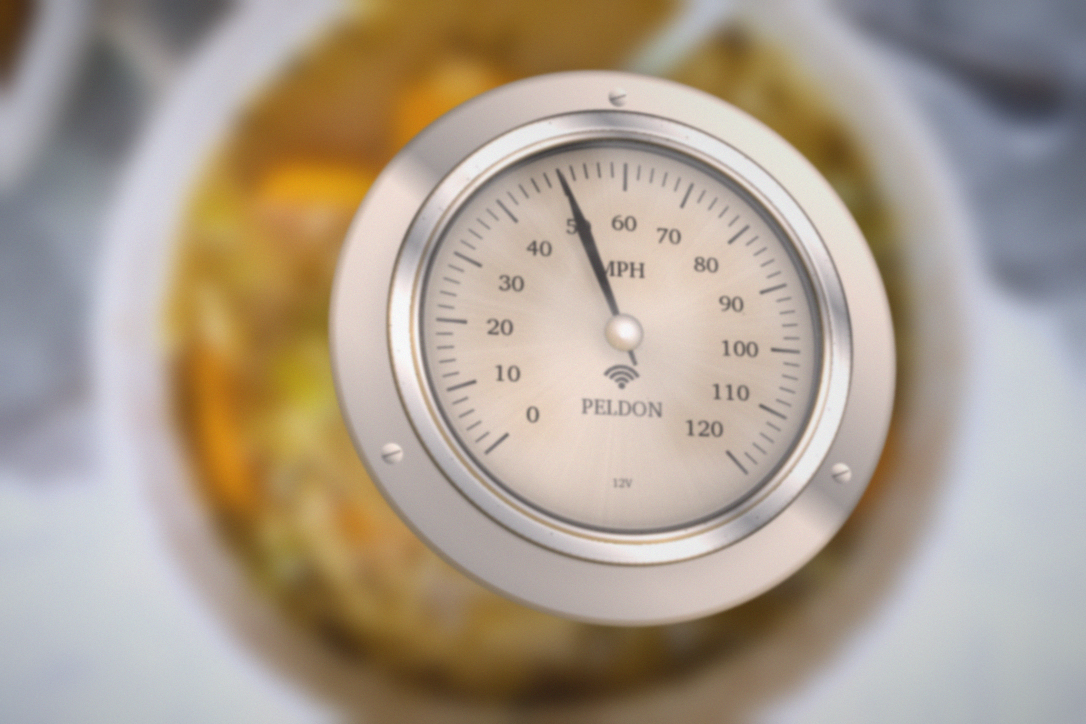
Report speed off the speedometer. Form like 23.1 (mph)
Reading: 50 (mph)
